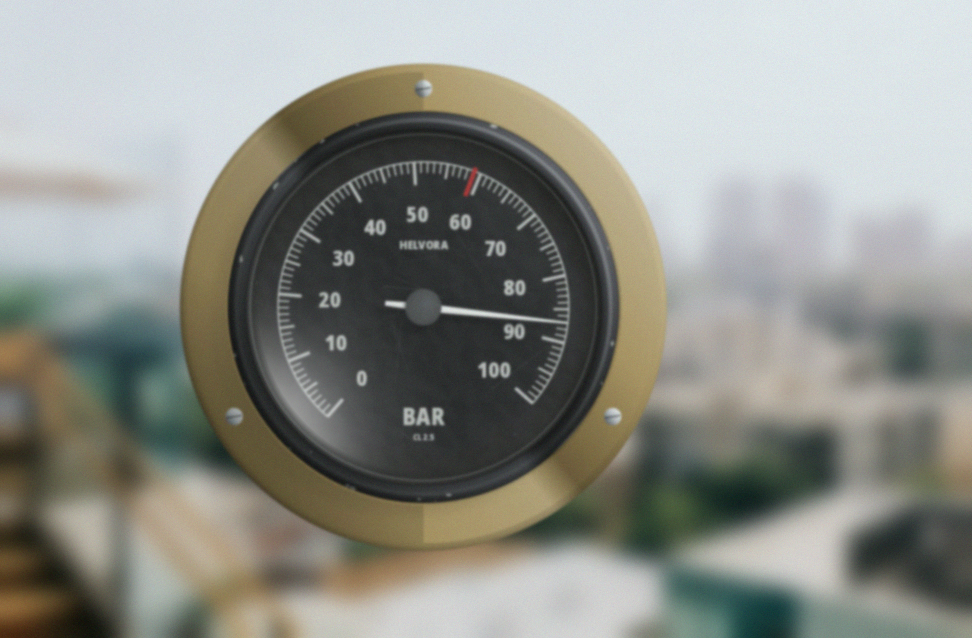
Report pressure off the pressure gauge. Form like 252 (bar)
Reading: 87 (bar)
